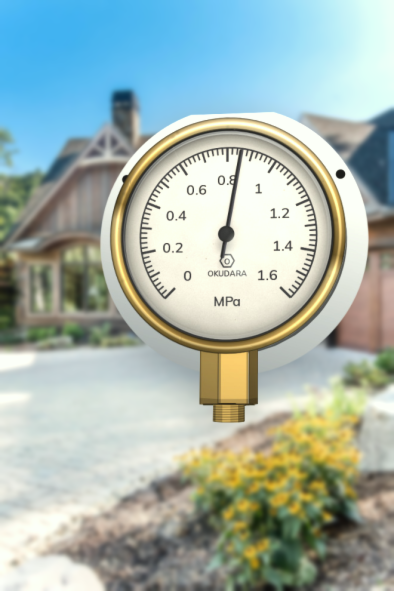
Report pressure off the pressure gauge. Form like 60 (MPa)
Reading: 0.86 (MPa)
